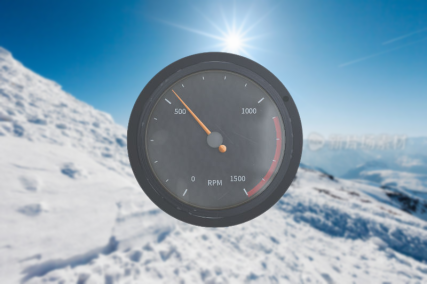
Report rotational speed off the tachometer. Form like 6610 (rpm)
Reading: 550 (rpm)
